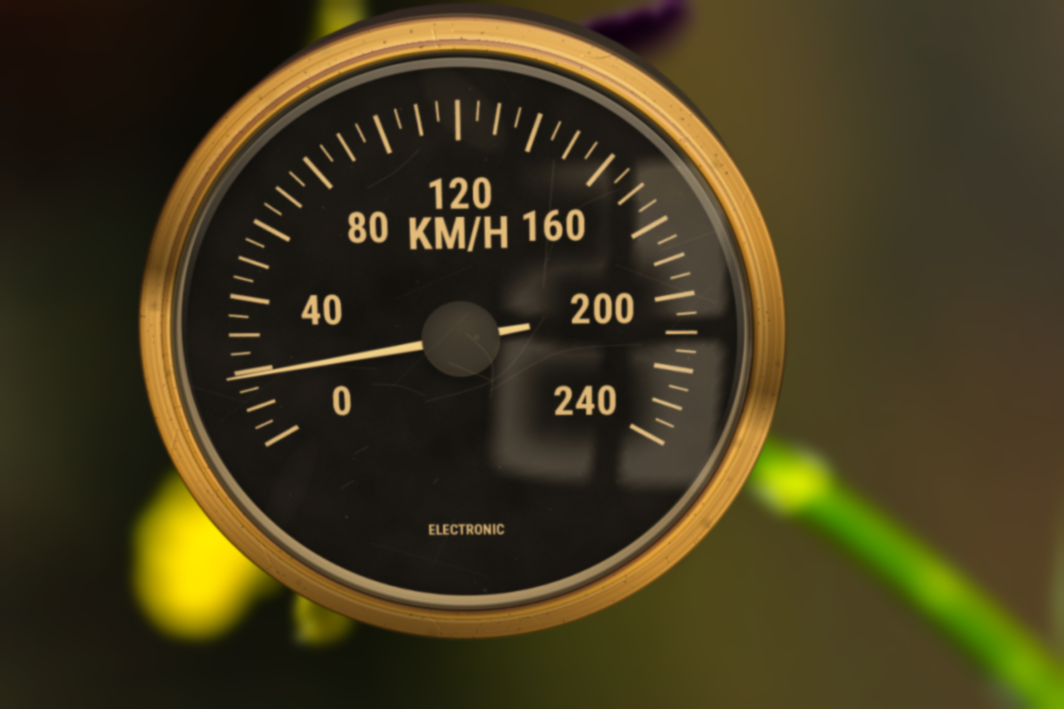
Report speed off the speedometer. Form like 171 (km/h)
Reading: 20 (km/h)
